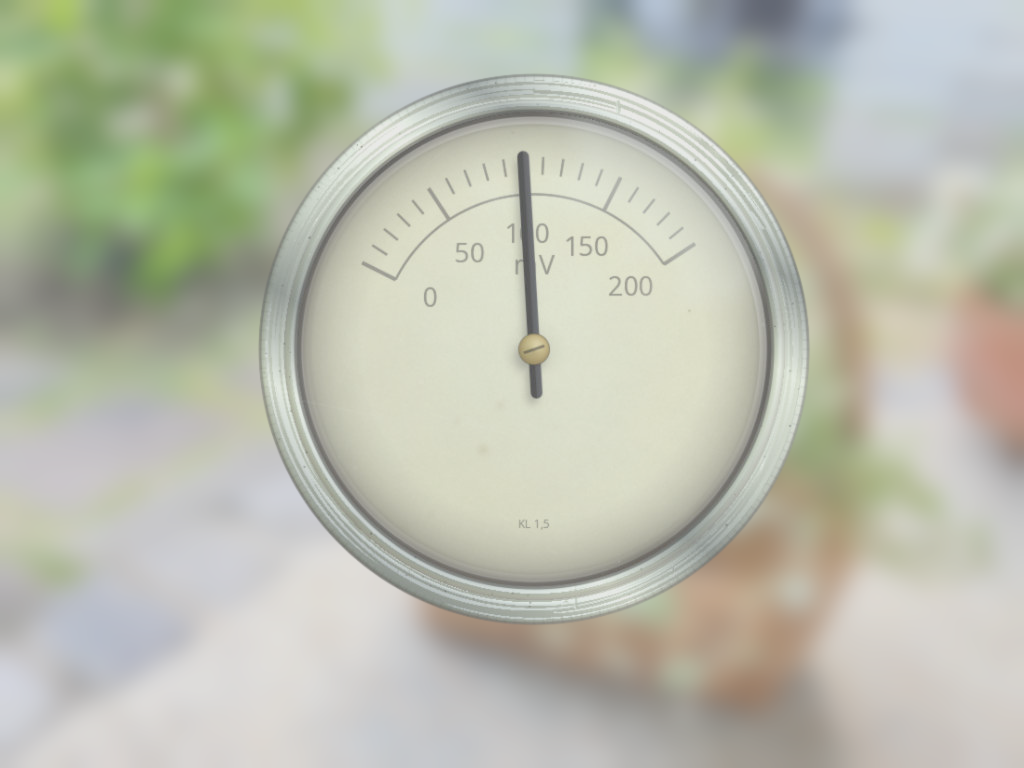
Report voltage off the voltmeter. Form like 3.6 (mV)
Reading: 100 (mV)
